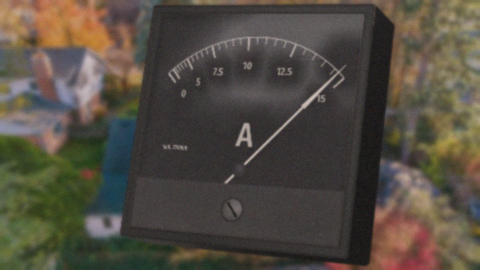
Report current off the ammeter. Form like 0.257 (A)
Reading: 14.75 (A)
